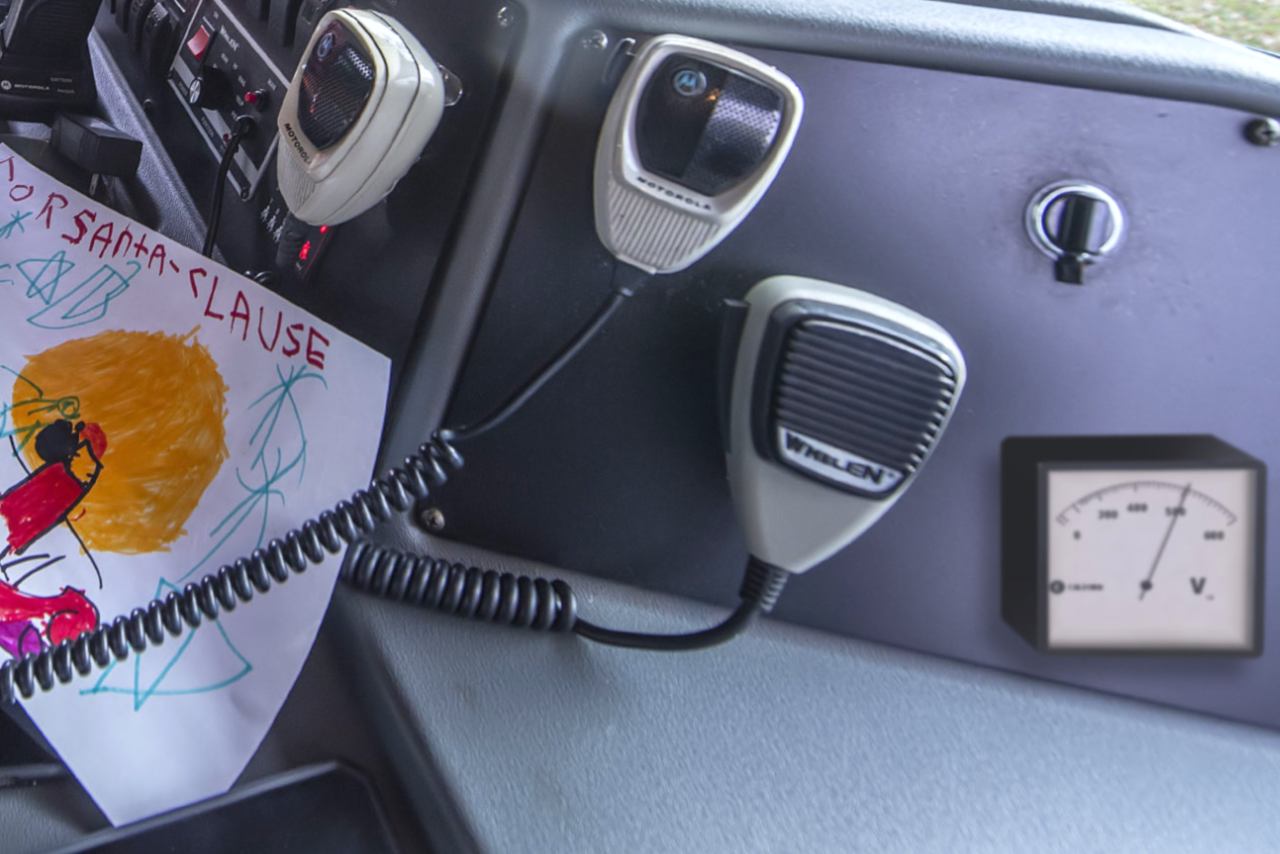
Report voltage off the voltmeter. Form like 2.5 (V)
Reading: 500 (V)
